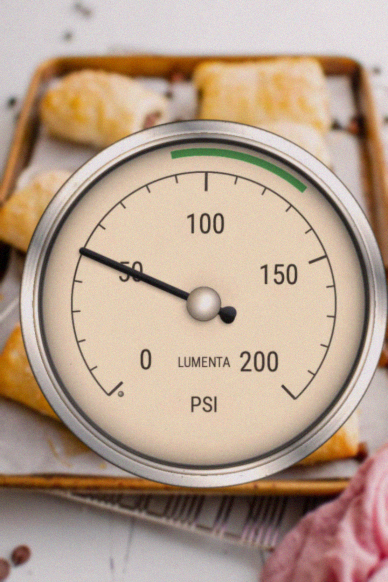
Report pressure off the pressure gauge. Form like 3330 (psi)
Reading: 50 (psi)
